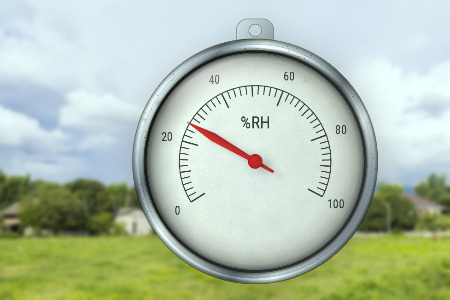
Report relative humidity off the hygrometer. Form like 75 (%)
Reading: 26 (%)
